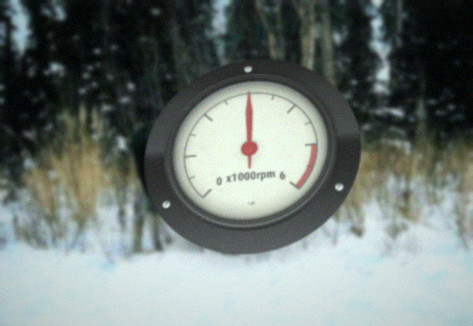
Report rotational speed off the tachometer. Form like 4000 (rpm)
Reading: 3000 (rpm)
